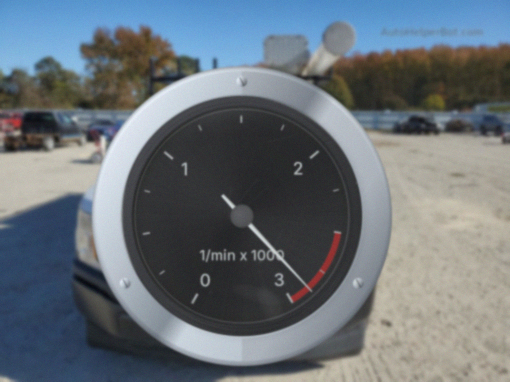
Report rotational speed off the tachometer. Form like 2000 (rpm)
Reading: 2875 (rpm)
